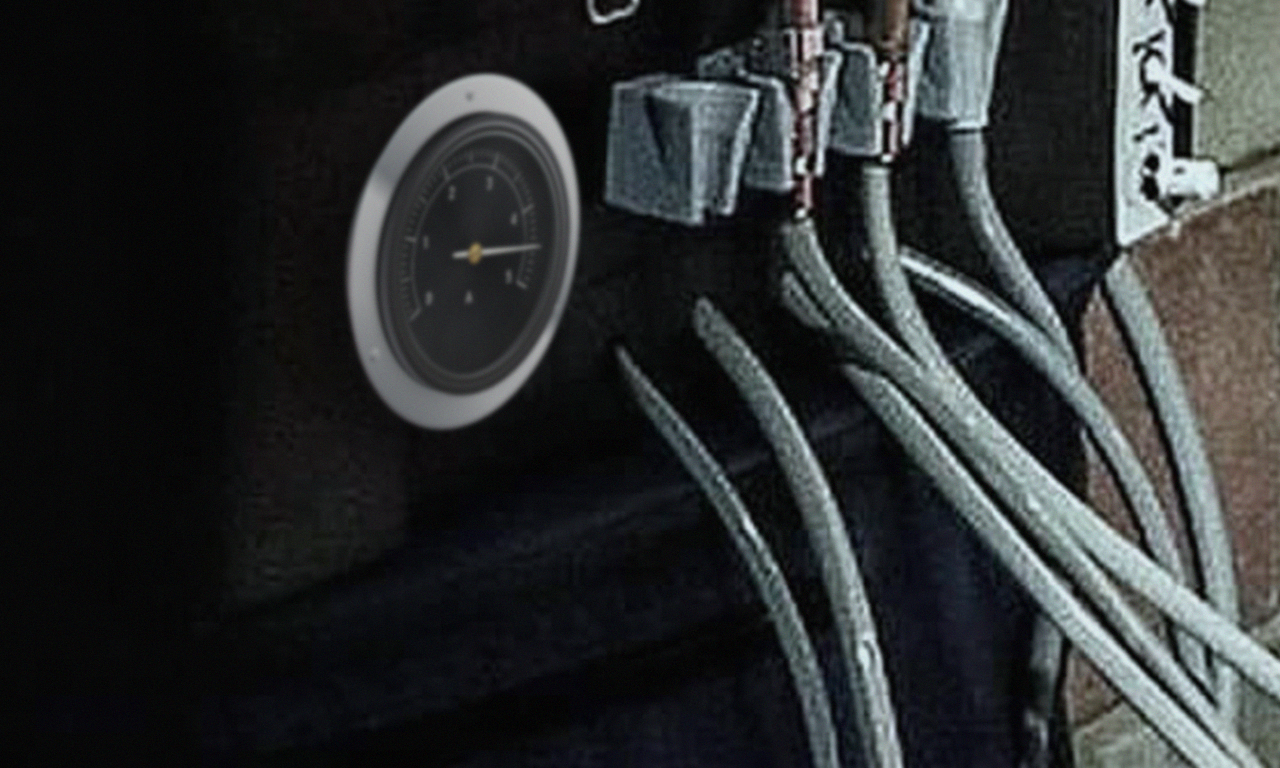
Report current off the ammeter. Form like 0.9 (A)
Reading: 4.5 (A)
